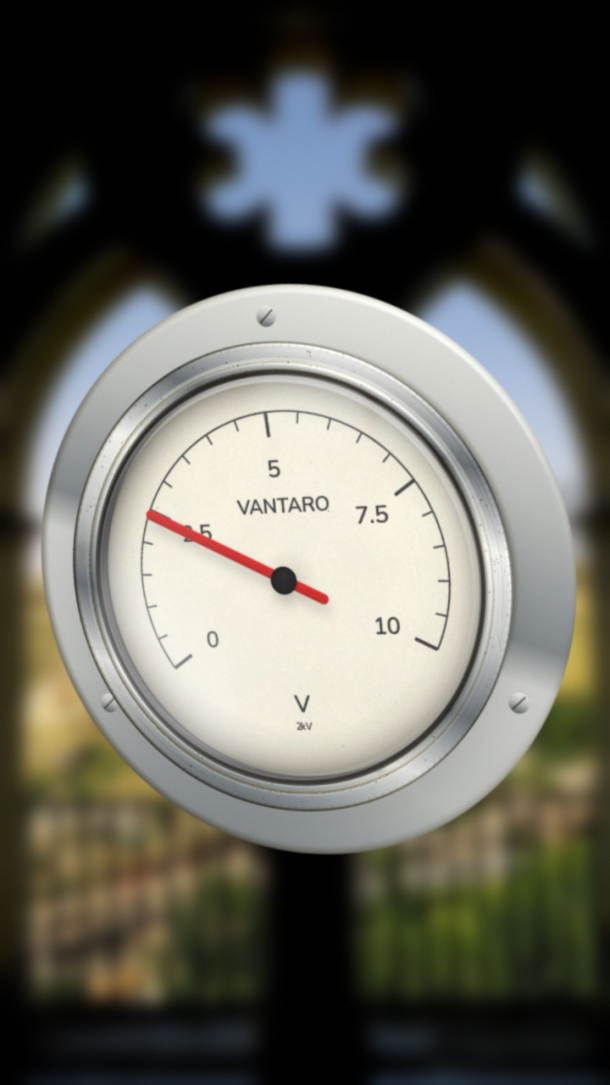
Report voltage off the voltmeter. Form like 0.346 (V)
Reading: 2.5 (V)
